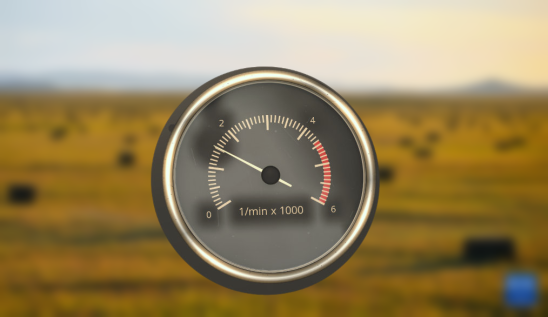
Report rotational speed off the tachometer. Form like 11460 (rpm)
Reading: 1500 (rpm)
